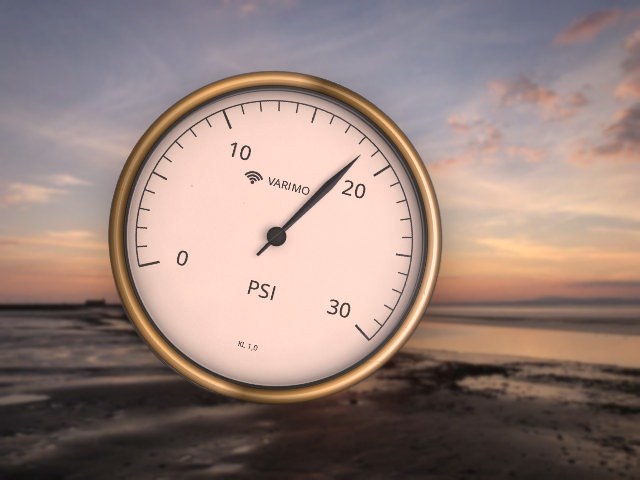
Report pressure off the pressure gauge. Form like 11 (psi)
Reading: 18.5 (psi)
